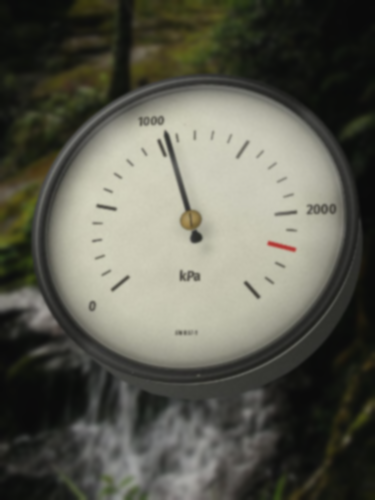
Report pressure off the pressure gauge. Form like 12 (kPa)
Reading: 1050 (kPa)
